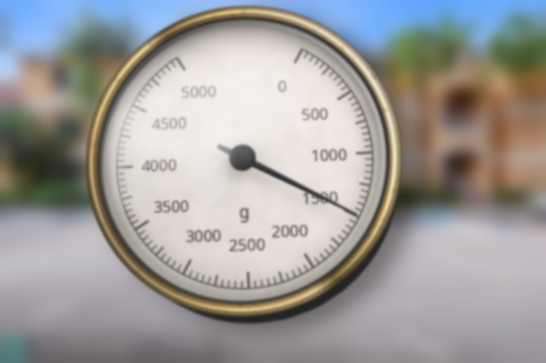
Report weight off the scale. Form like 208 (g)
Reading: 1500 (g)
